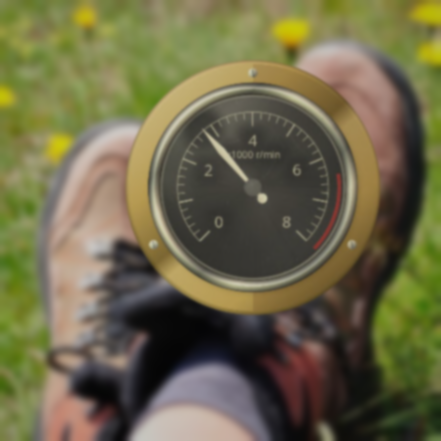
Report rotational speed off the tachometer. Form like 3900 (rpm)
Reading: 2800 (rpm)
